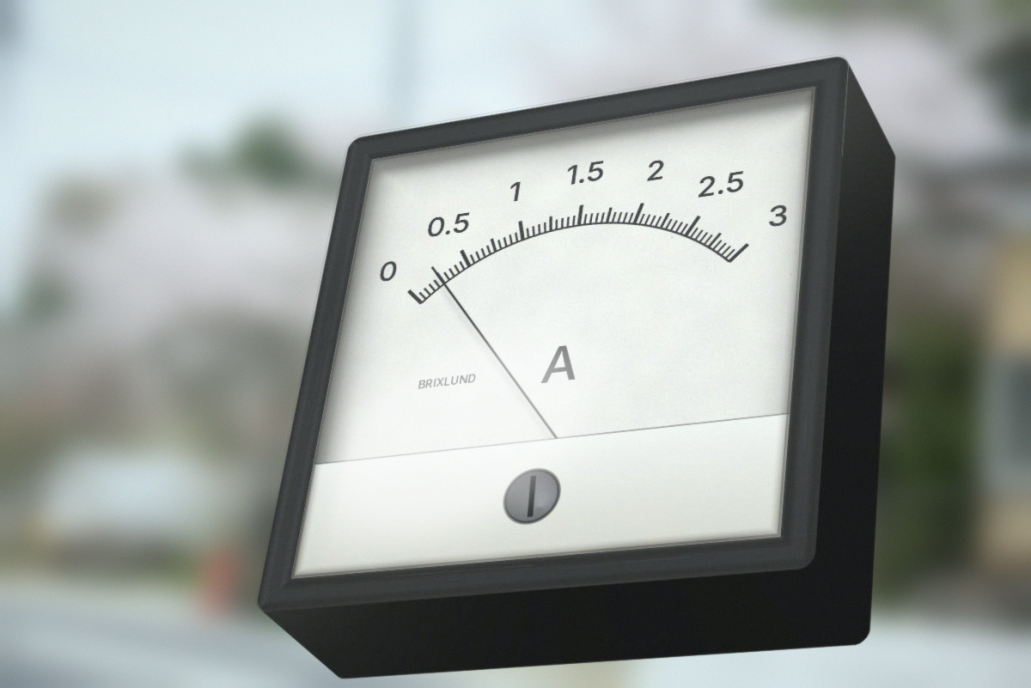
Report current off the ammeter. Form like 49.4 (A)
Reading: 0.25 (A)
